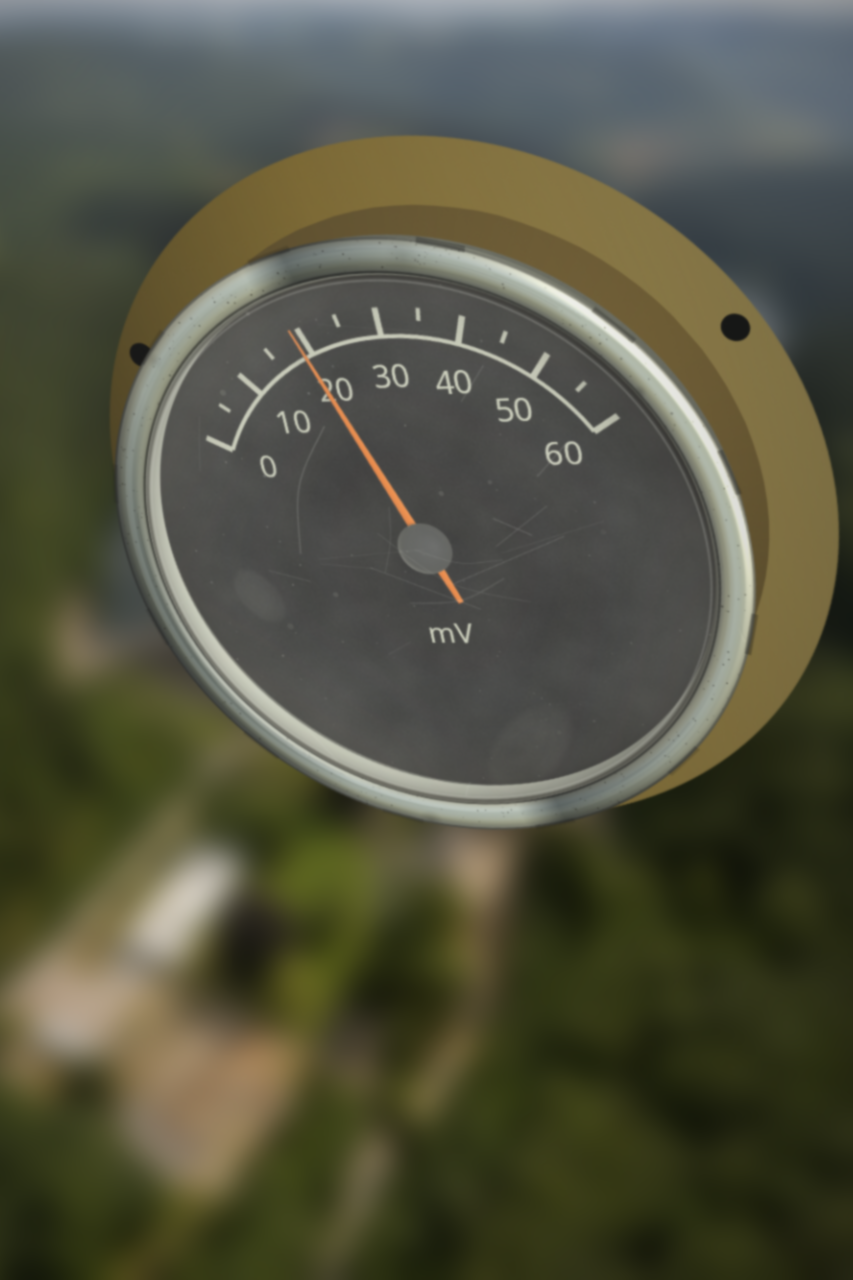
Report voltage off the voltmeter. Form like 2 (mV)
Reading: 20 (mV)
